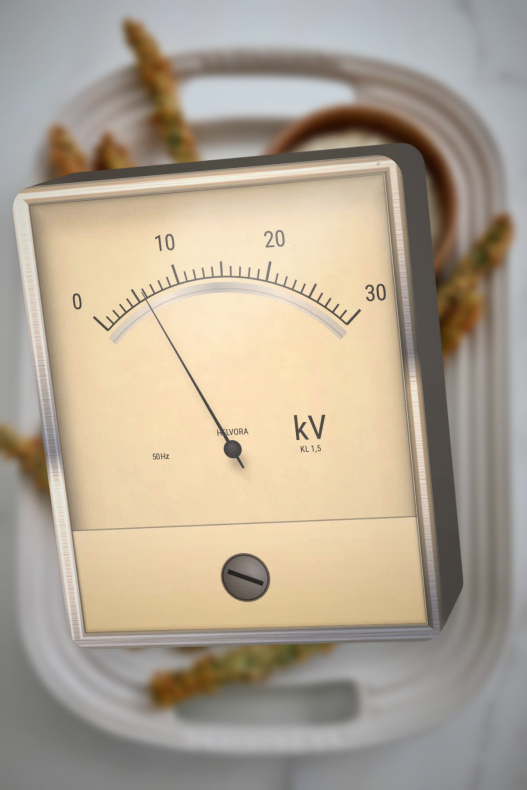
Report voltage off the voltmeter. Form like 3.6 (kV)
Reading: 6 (kV)
